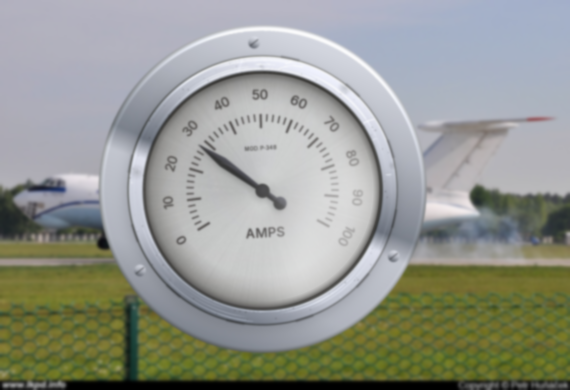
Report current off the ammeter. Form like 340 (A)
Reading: 28 (A)
